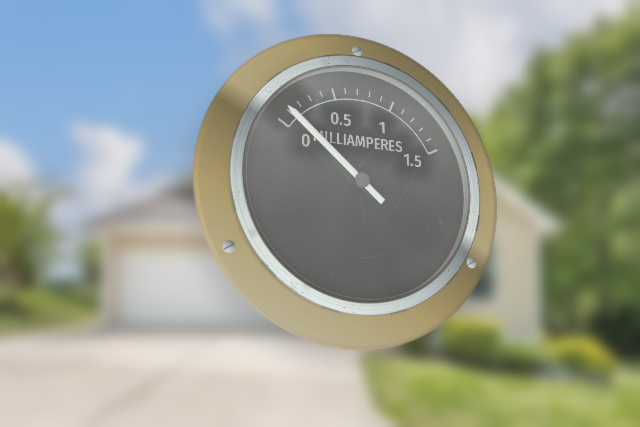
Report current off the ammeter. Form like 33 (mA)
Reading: 0.1 (mA)
